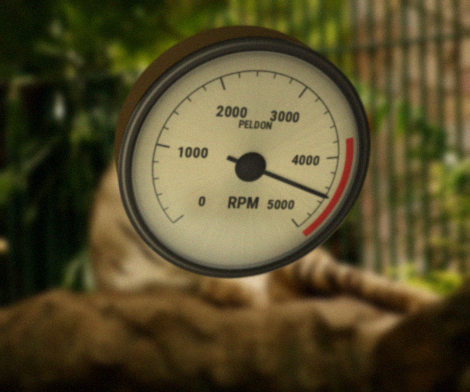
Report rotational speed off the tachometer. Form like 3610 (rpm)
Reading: 4500 (rpm)
